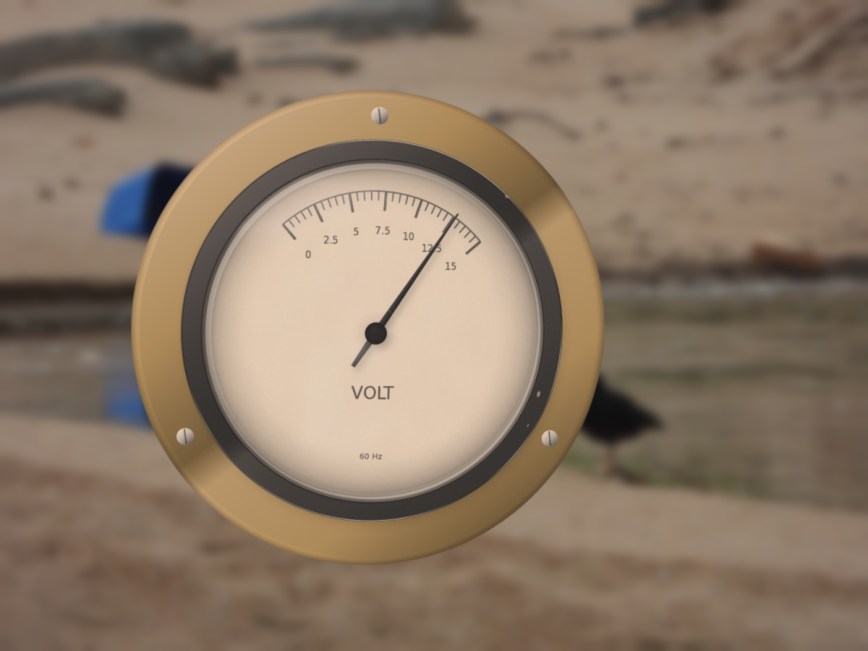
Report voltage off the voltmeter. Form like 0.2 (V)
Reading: 12.5 (V)
